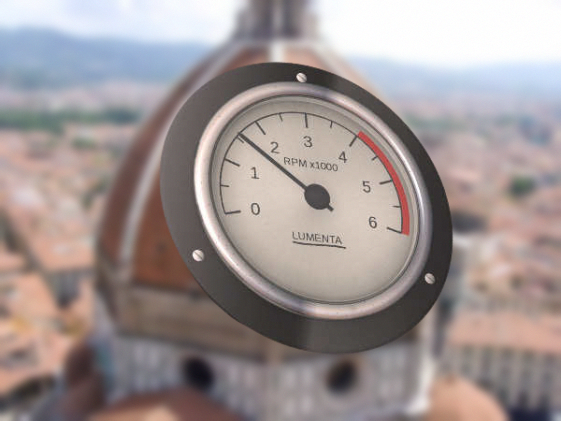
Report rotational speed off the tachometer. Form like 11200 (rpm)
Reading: 1500 (rpm)
